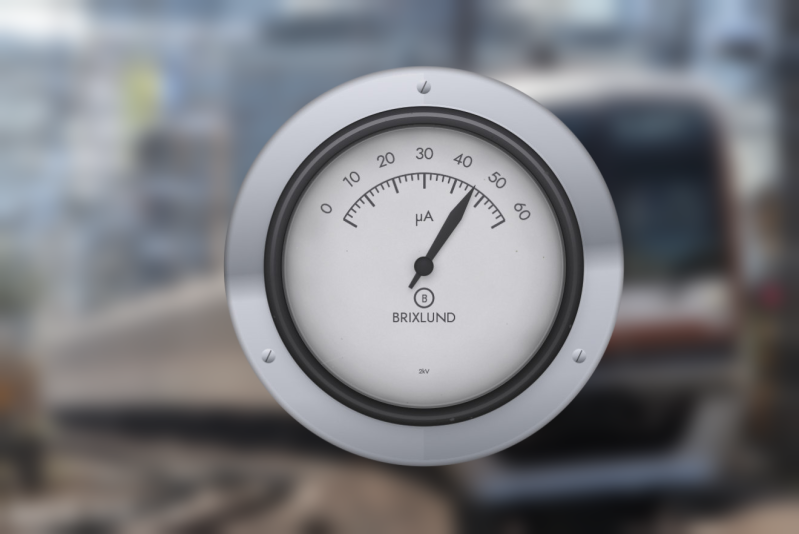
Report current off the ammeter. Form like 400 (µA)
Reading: 46 (µA)
